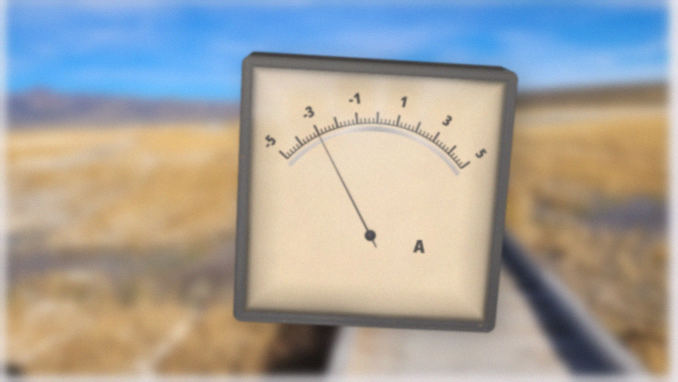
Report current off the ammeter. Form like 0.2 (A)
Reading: -3 (A)
